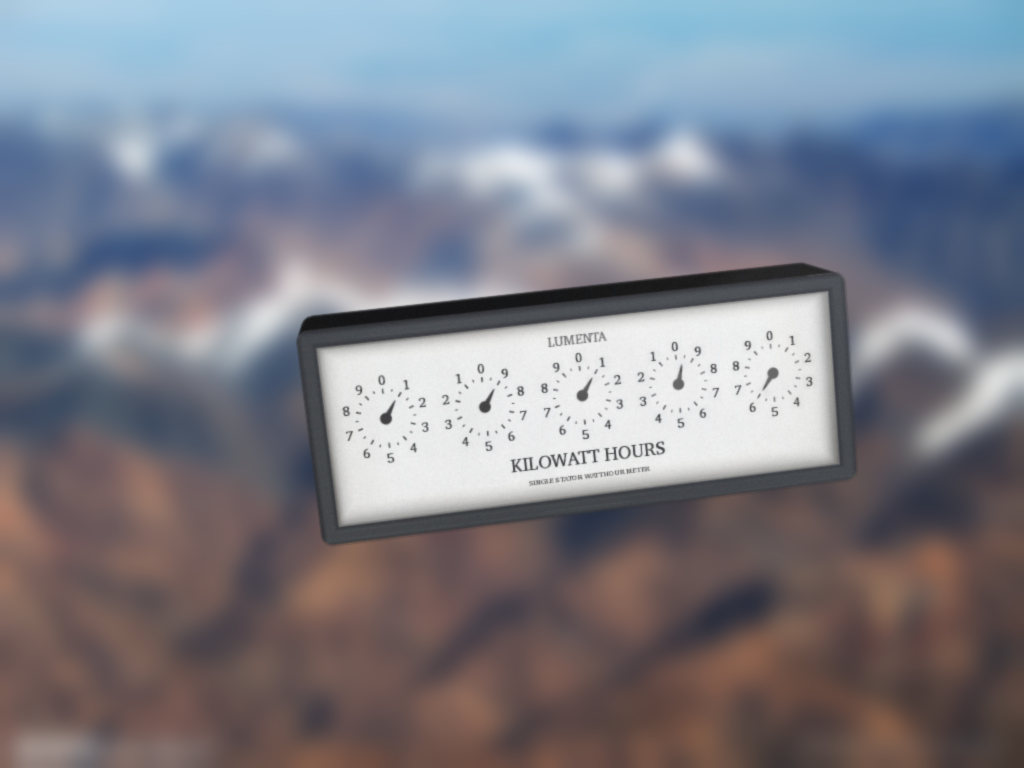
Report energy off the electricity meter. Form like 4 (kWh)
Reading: 9096 (kWh)
